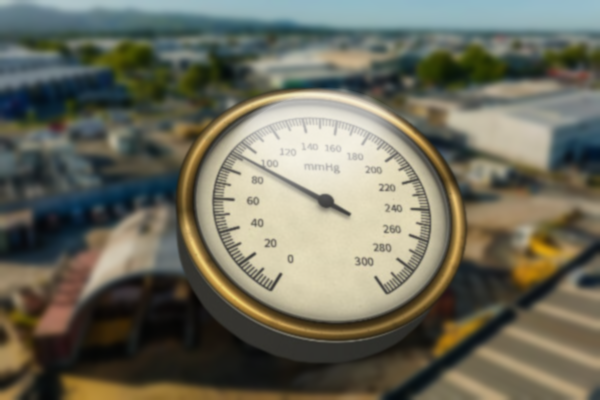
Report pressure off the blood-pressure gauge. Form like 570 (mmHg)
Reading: 90 (mmHg)
